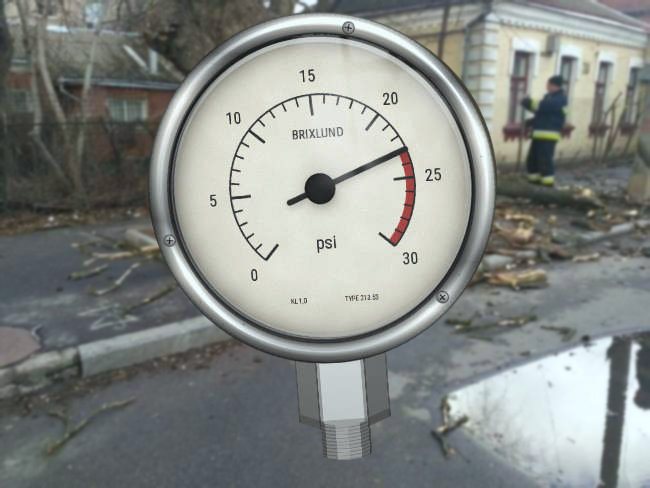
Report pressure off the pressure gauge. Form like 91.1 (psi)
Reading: 23 (psi)
